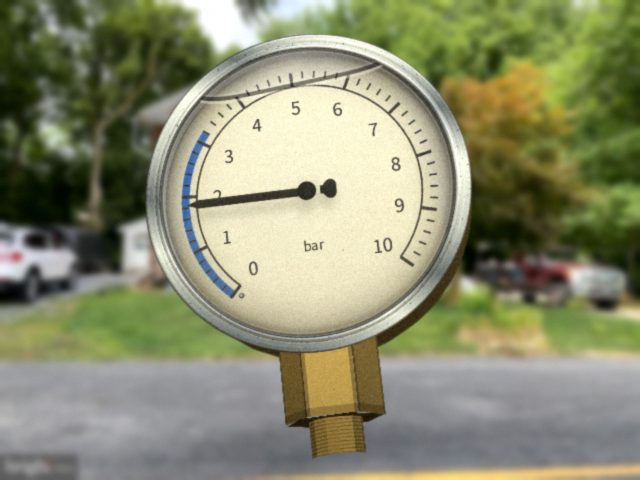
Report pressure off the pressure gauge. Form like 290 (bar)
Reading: 1.8 (bar)
